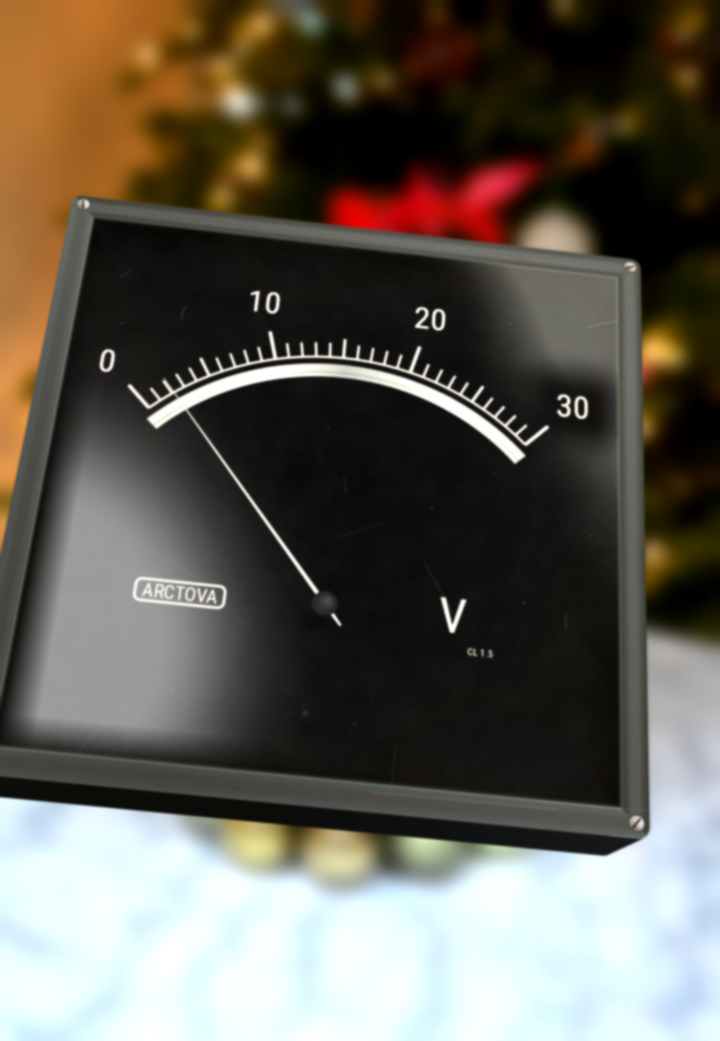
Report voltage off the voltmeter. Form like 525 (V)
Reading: 2 (V)
